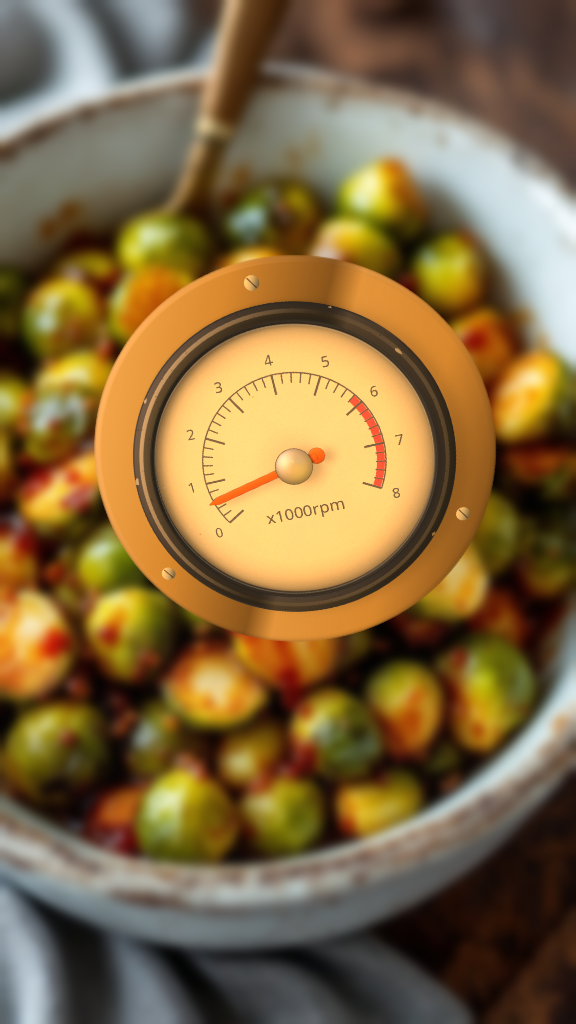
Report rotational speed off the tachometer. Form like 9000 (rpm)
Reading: 600 (rpm)
